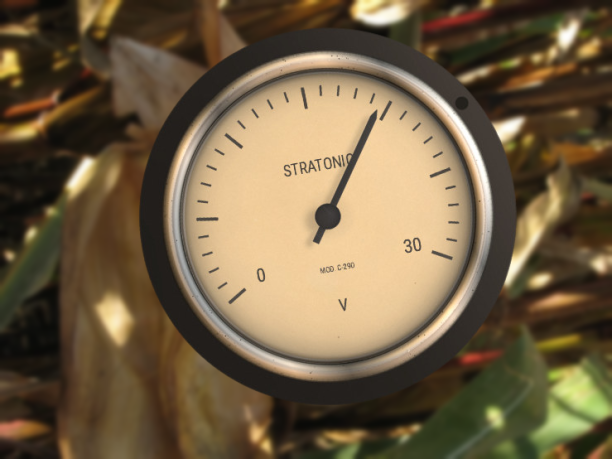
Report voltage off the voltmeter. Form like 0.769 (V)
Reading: 19.5 (V)
